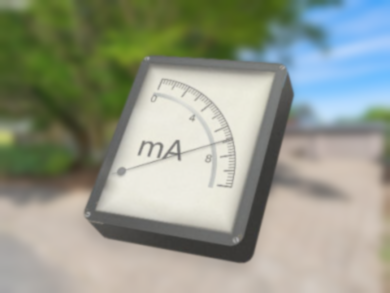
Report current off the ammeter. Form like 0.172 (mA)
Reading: 7 (mA)
